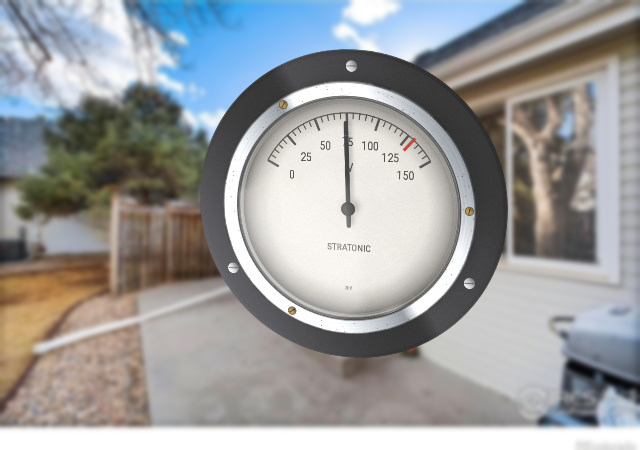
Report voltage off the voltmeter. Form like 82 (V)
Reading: 75 (V)
